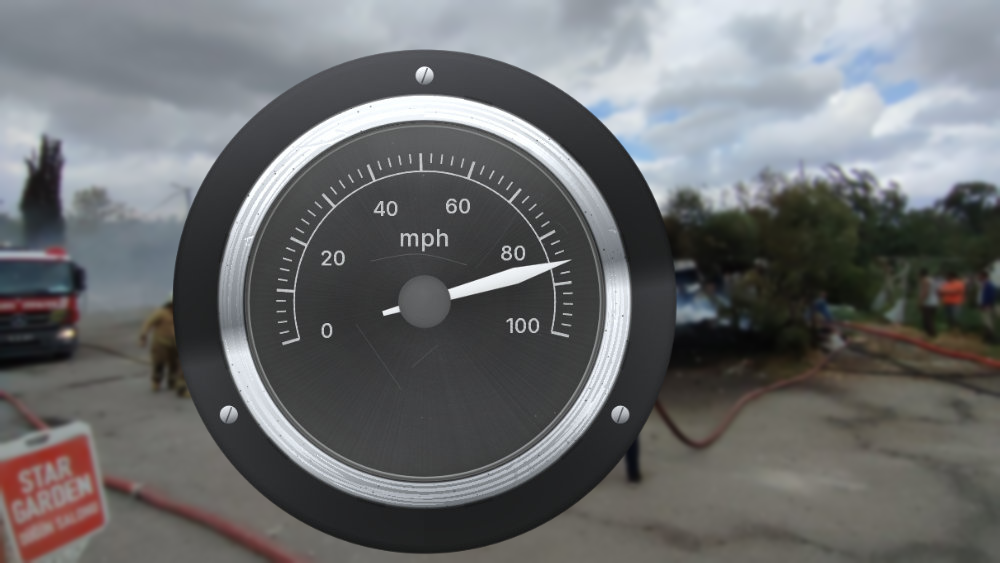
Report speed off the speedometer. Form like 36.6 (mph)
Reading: 86 (mph)
